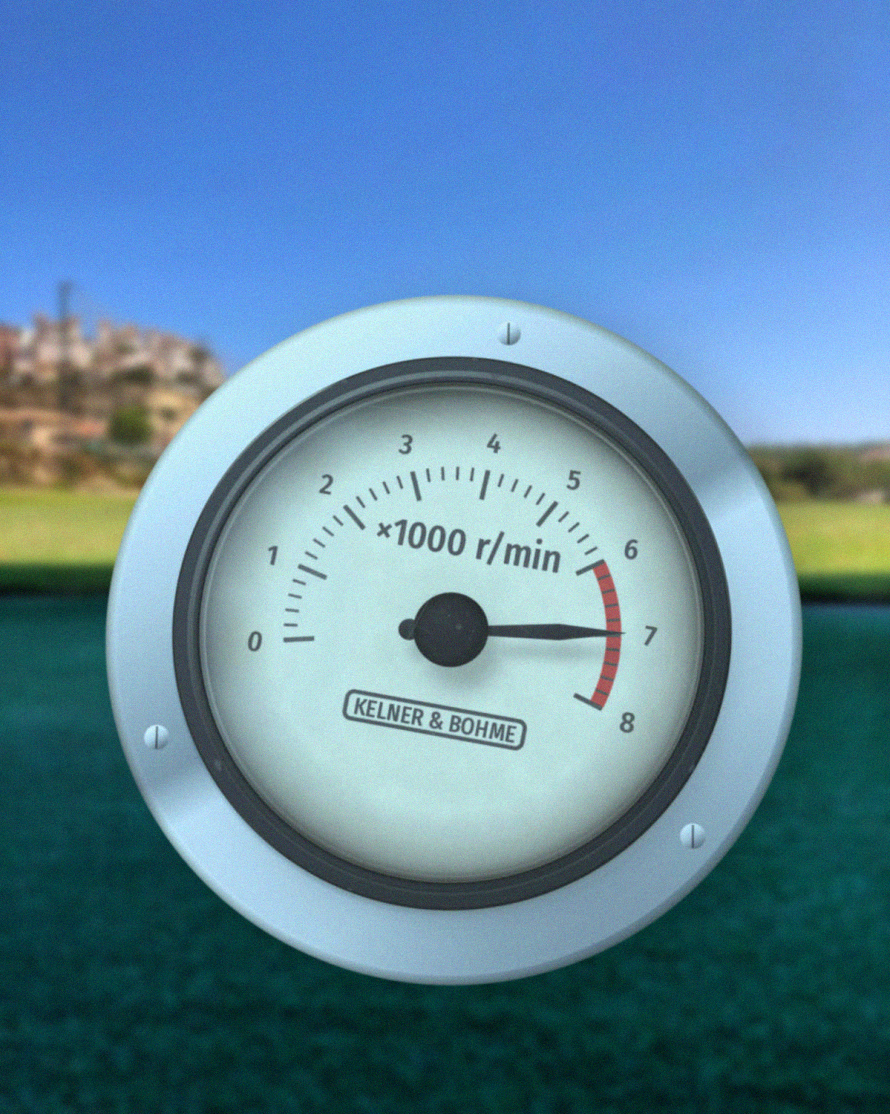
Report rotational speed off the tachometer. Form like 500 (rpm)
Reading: 7000 (rpm)
